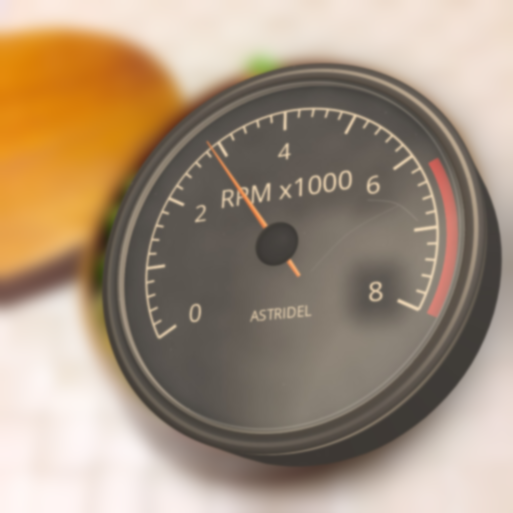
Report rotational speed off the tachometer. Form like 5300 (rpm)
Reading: 2900 (rpm)
